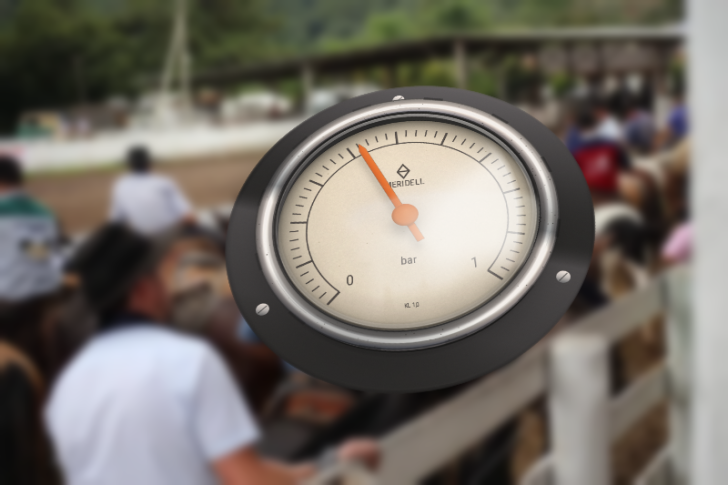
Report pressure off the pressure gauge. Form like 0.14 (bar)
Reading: 0.42 (bar)
